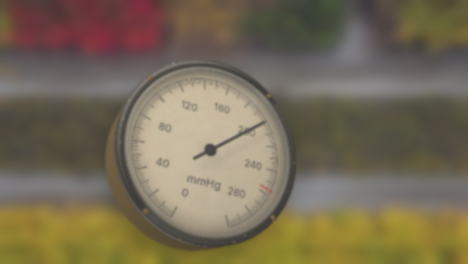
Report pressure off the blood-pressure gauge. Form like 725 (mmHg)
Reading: 200 (mmHg)
